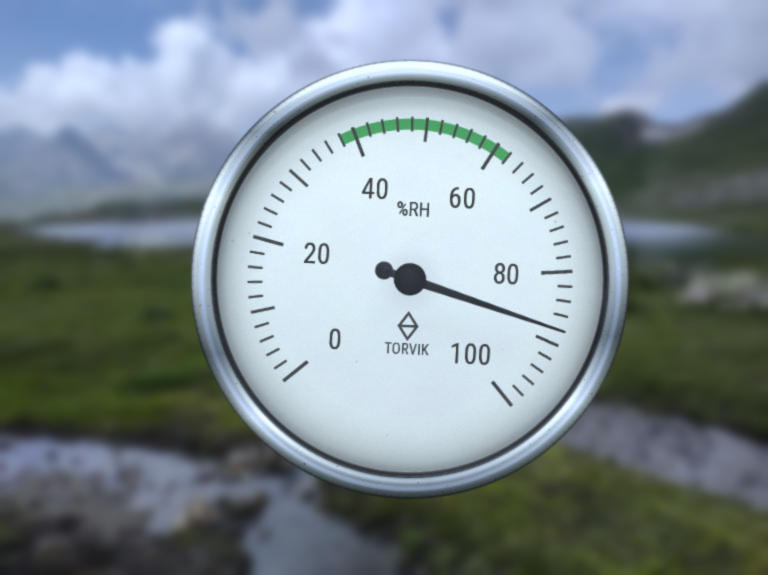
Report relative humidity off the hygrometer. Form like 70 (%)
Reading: 88 (%)
